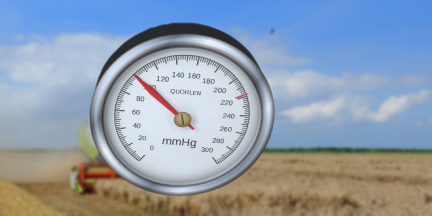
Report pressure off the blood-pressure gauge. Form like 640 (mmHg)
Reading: 100 (mmHg)
